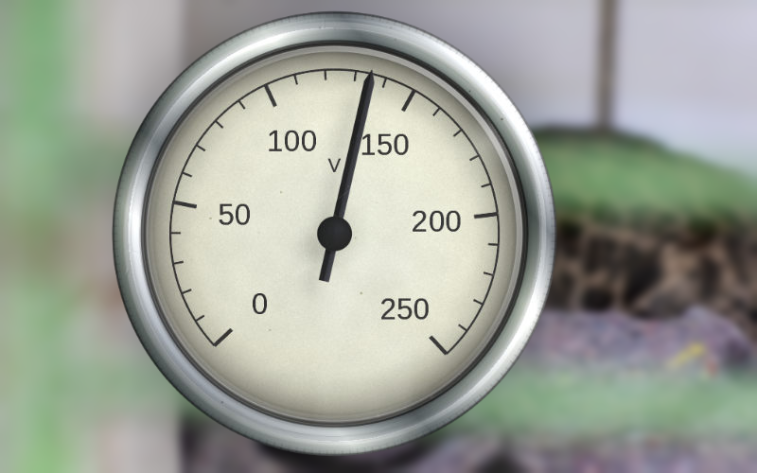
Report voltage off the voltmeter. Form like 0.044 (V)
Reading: 135 (V)
